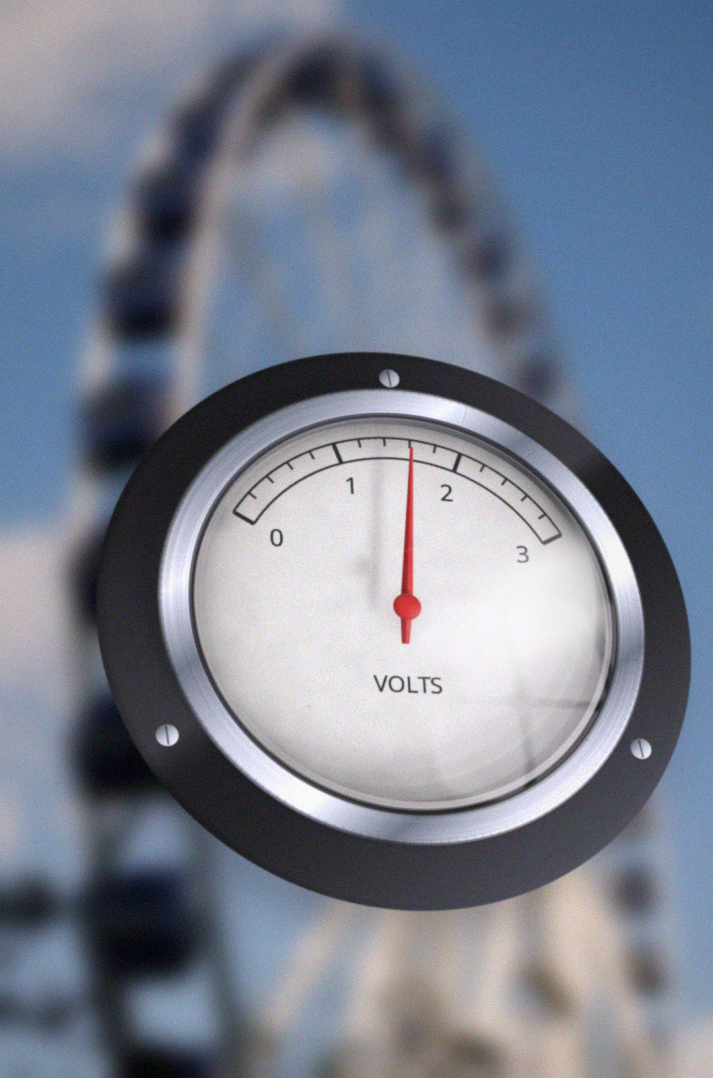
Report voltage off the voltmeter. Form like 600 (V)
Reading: 1.6 (V)
